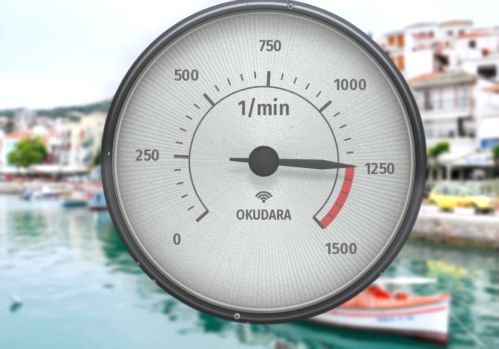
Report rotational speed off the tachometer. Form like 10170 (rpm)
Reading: 1250 (rpm)
